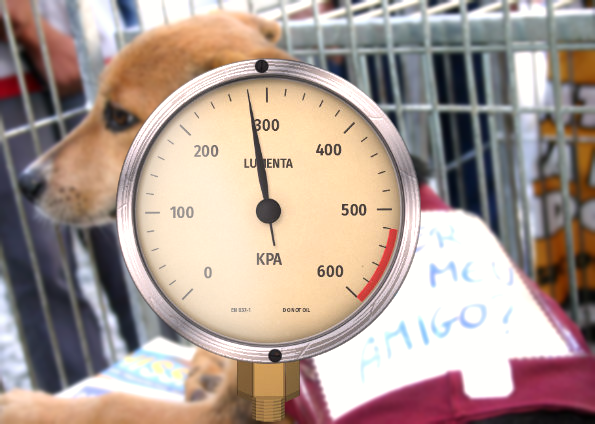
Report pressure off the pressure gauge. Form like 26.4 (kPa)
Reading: 280 (kPa)
